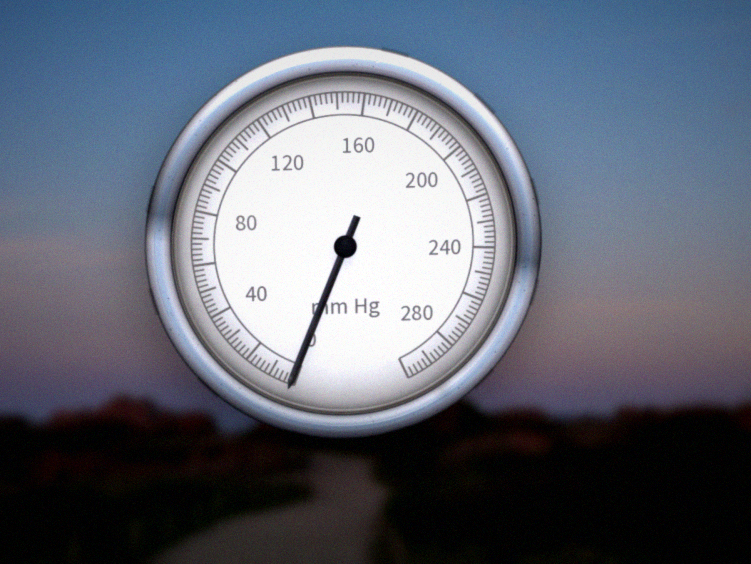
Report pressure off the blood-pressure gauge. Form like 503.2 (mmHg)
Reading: 2 (mmHg)
